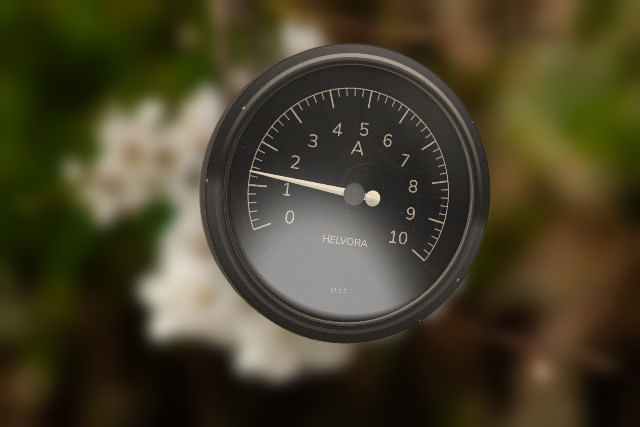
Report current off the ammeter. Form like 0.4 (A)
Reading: 1.3 (A)
